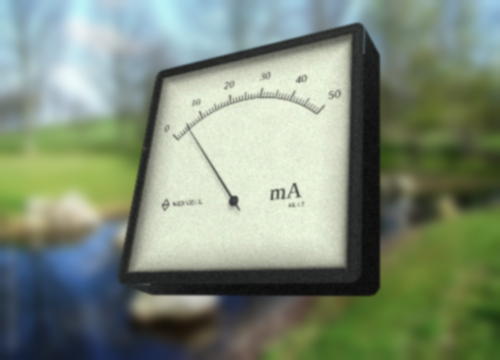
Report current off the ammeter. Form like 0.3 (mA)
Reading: 5 (mA)
